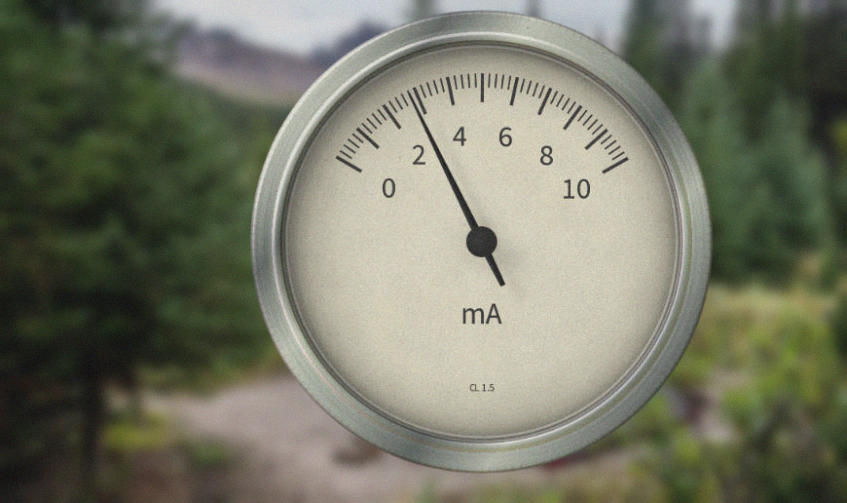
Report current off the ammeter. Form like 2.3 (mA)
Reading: 2.8 (mA)
